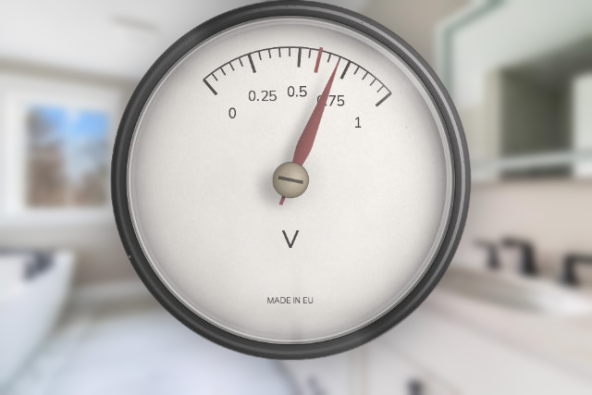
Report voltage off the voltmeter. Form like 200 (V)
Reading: 0.7 (V)
